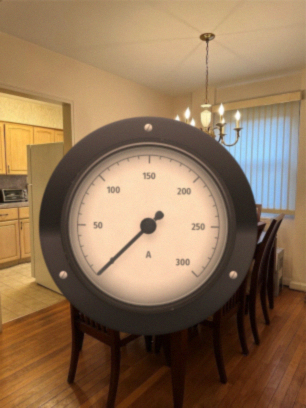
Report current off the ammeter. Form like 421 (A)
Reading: 0 (A)
